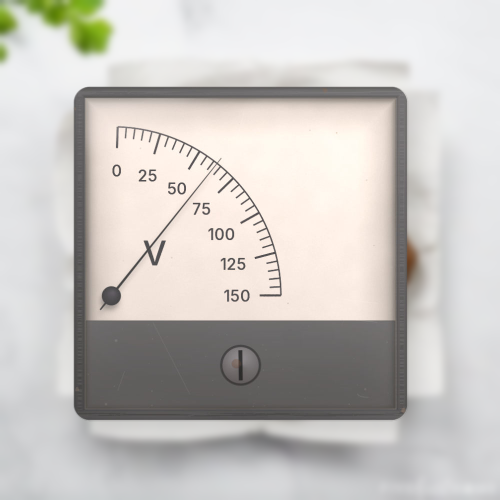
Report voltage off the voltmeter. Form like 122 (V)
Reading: 62.5 (V)
